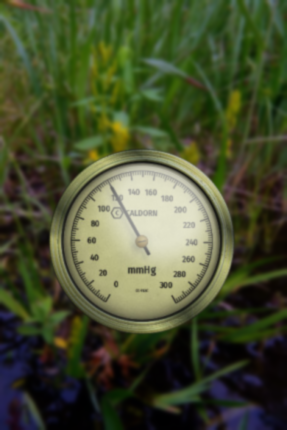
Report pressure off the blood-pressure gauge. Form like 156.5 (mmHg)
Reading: 120 (mmHg)
